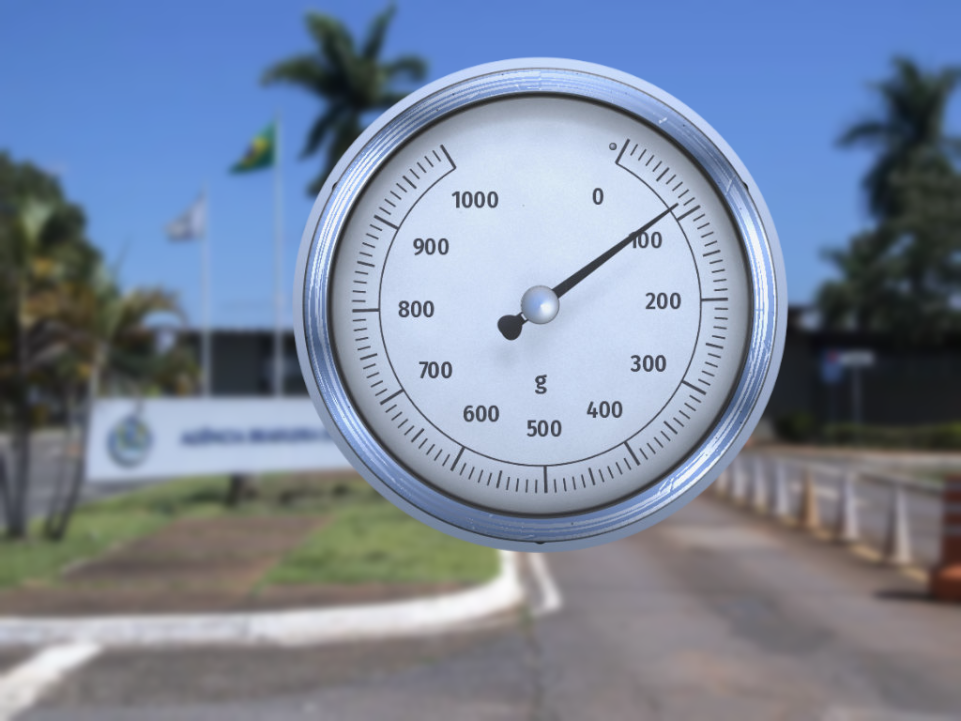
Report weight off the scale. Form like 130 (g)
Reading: 85 (g)
